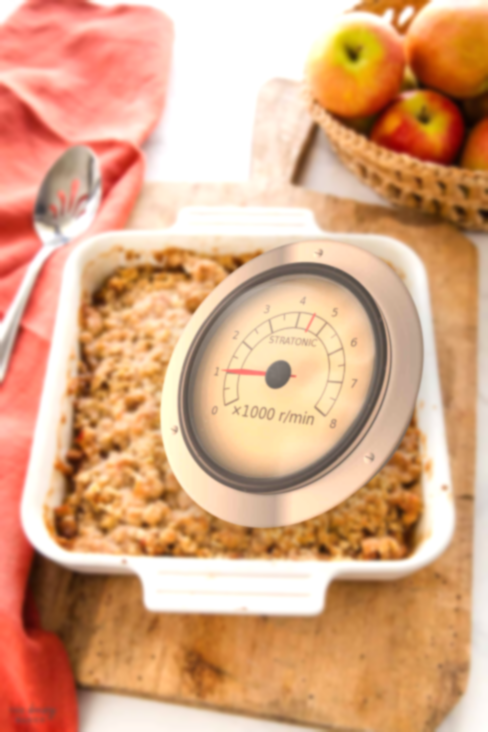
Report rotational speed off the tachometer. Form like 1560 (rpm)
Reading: 1000 (rpm)
